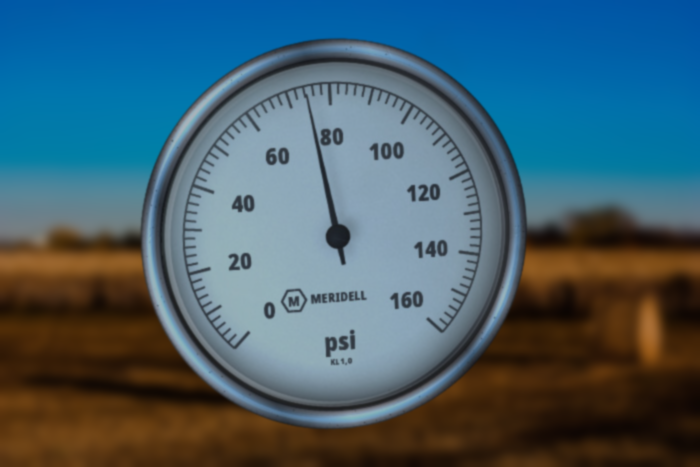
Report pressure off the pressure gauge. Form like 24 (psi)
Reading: 74 (psi)
